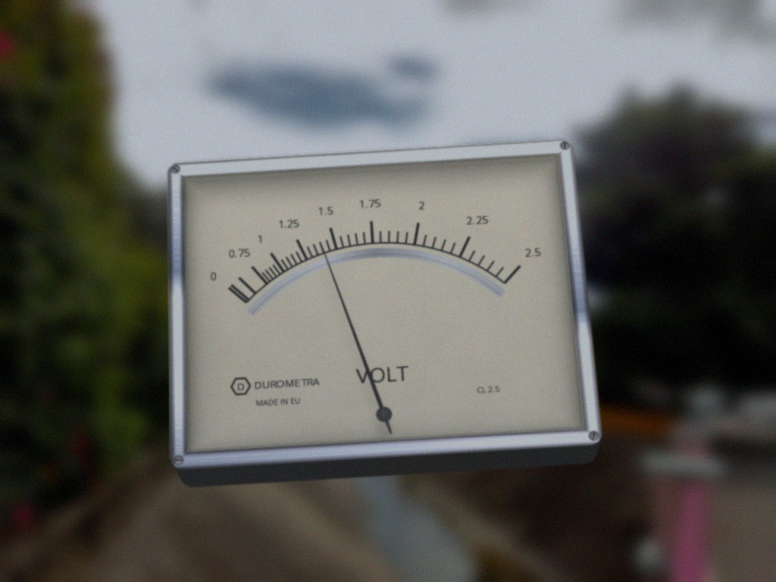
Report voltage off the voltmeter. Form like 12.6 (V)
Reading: 1.4 (V)
